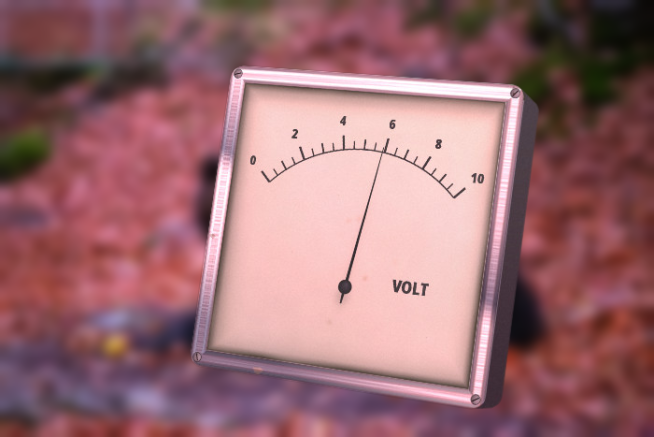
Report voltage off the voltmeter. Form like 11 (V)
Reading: 6 (V)
